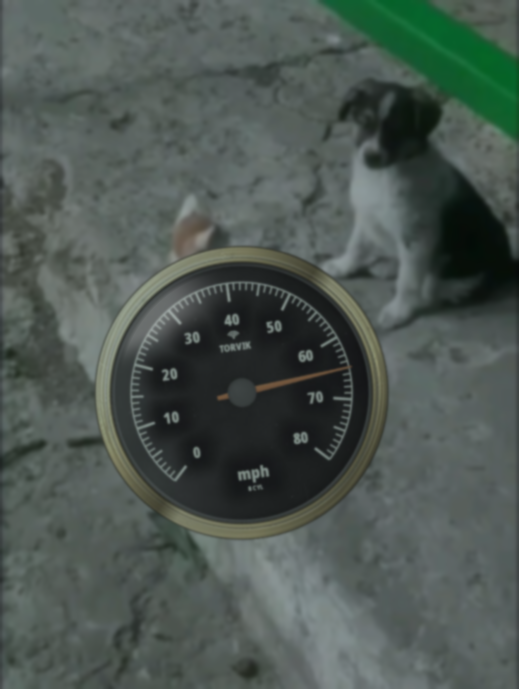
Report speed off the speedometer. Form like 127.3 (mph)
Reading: 65 (mph)
